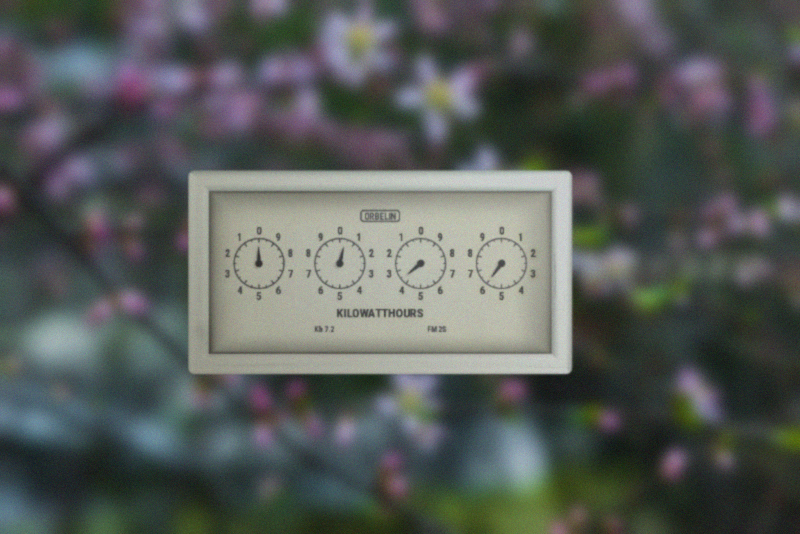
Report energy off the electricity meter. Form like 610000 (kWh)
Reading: 36 (kWh)
